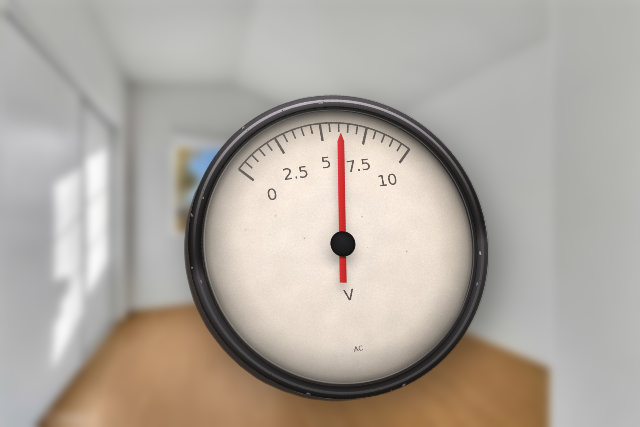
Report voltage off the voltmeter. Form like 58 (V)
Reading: 6 (V)
